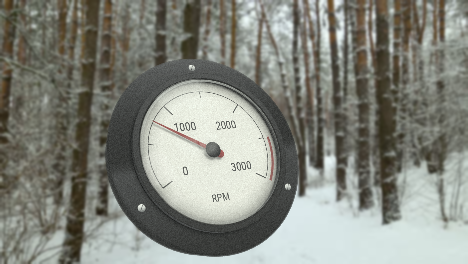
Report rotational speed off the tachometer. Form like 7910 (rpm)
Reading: 750 (rpm)
